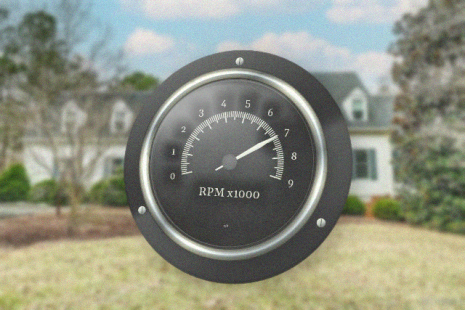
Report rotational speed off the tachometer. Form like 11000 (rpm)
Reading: 7000 (rpm)
